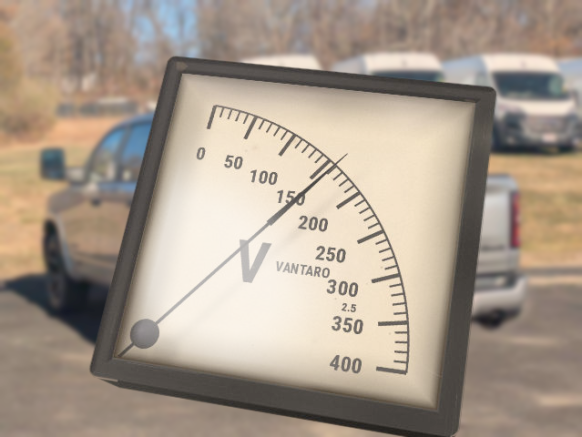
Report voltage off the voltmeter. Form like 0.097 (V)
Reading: 160 (V)
